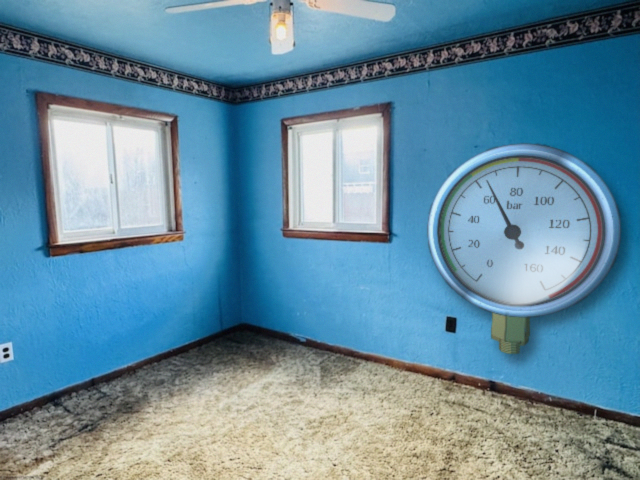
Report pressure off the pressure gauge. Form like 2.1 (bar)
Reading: 65 (bar)
